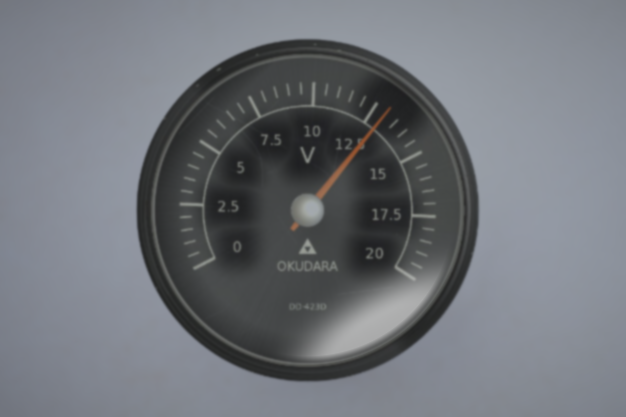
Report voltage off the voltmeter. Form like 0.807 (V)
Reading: 13 (V)
